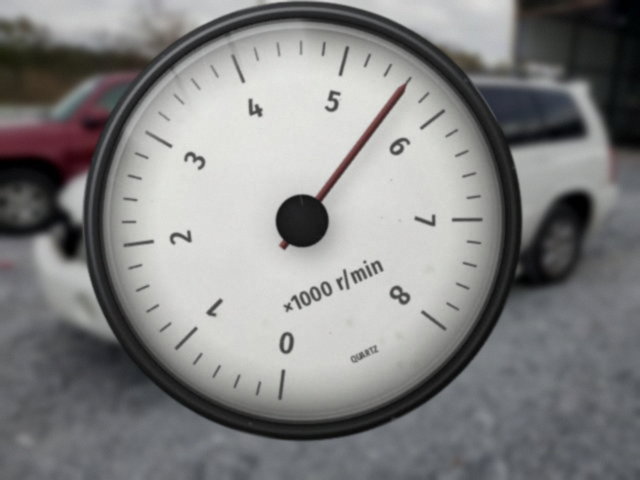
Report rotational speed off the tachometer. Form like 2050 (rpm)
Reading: 5600 (rpm)
